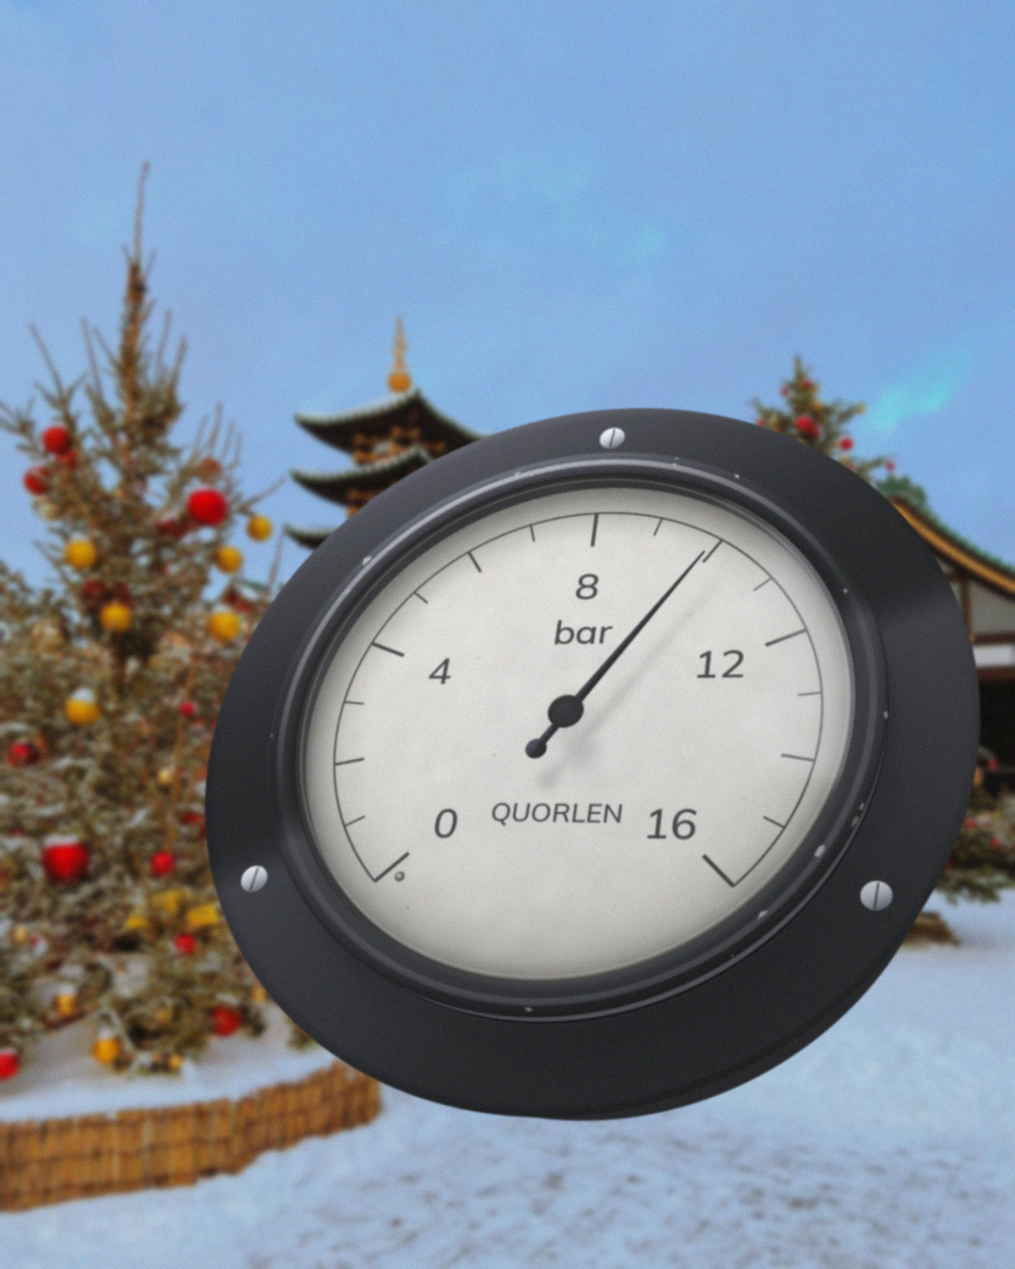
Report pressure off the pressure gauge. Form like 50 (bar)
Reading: 10 (bar)
